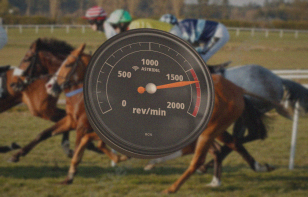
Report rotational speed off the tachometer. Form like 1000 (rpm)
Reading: 1650 (rpm)
